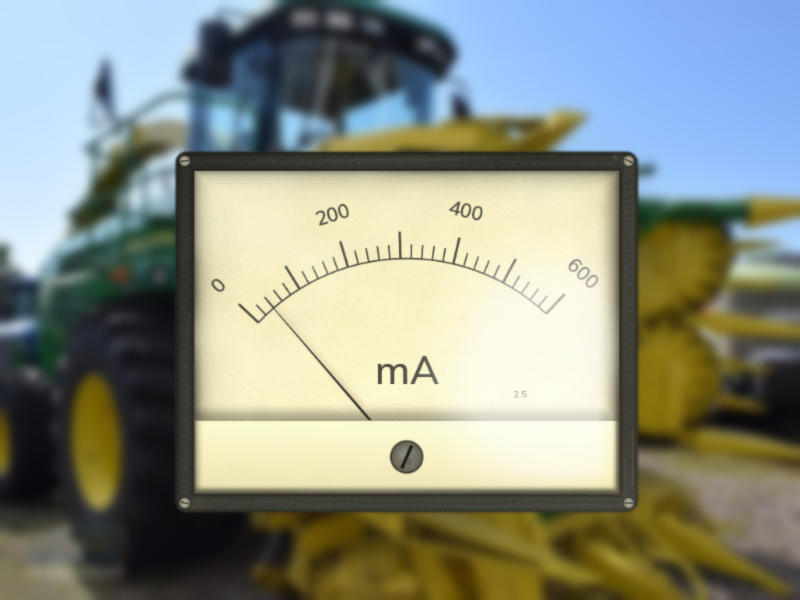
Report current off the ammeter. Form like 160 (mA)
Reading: 40 (mA)
